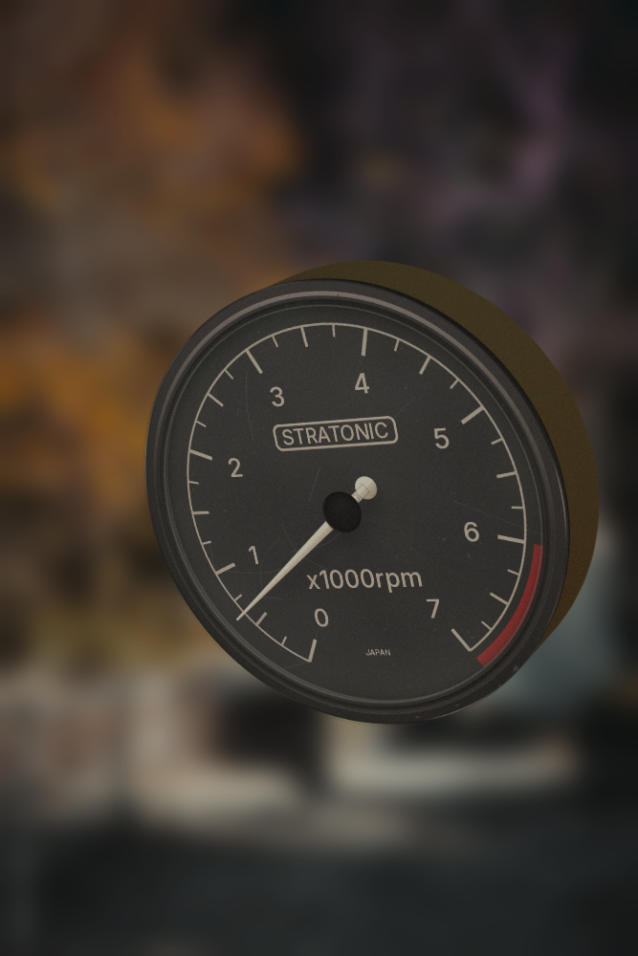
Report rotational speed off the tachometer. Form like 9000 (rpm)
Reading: 625 (rpm)
